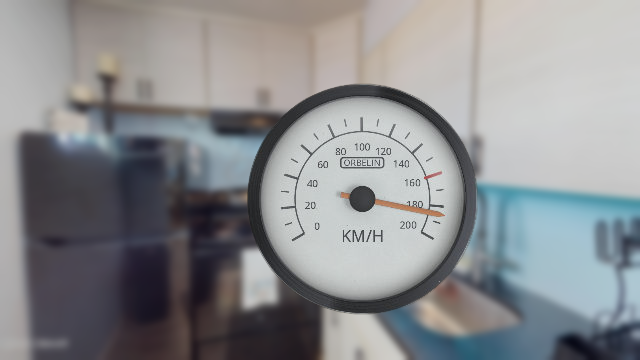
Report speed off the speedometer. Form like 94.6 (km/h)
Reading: 185 (km/h)
